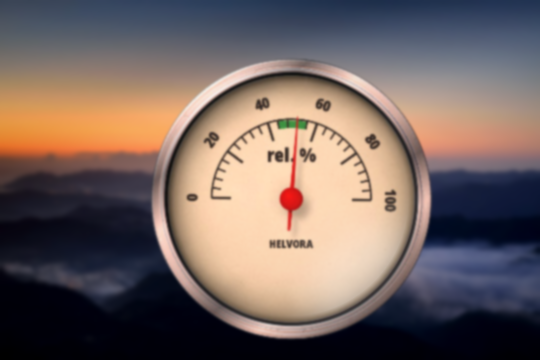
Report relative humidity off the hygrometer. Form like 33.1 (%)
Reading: 52 (%)
